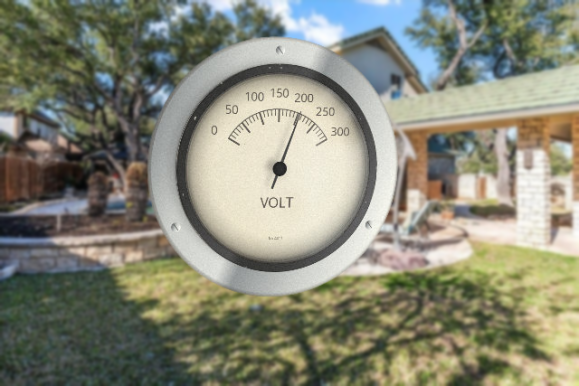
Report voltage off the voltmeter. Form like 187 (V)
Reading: 200 (V)
